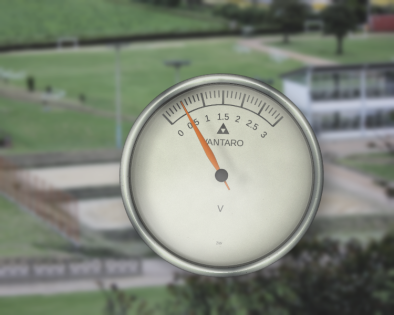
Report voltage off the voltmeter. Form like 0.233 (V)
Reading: 0.5 (V)
